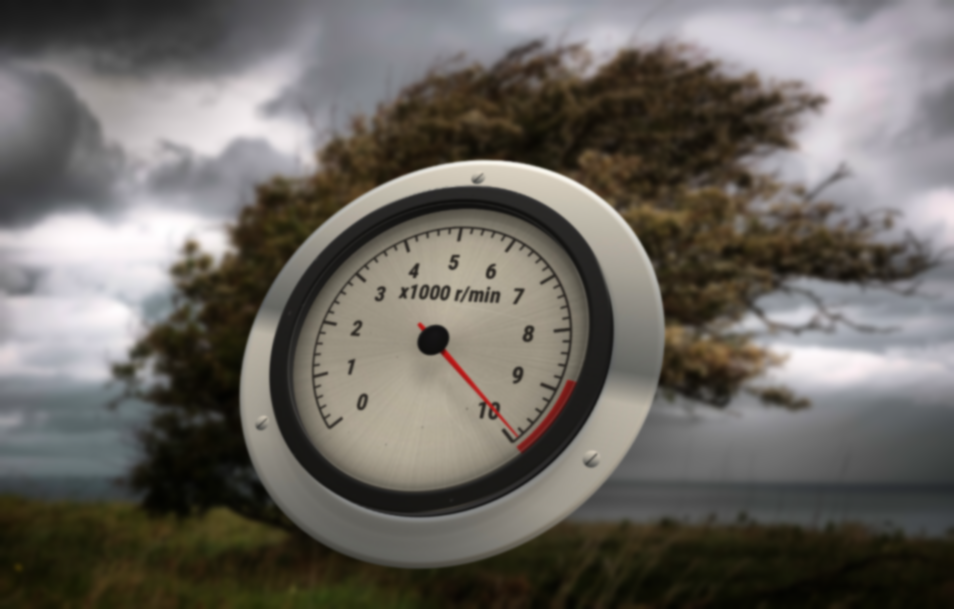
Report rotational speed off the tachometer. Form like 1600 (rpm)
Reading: 9900 (rpm)
